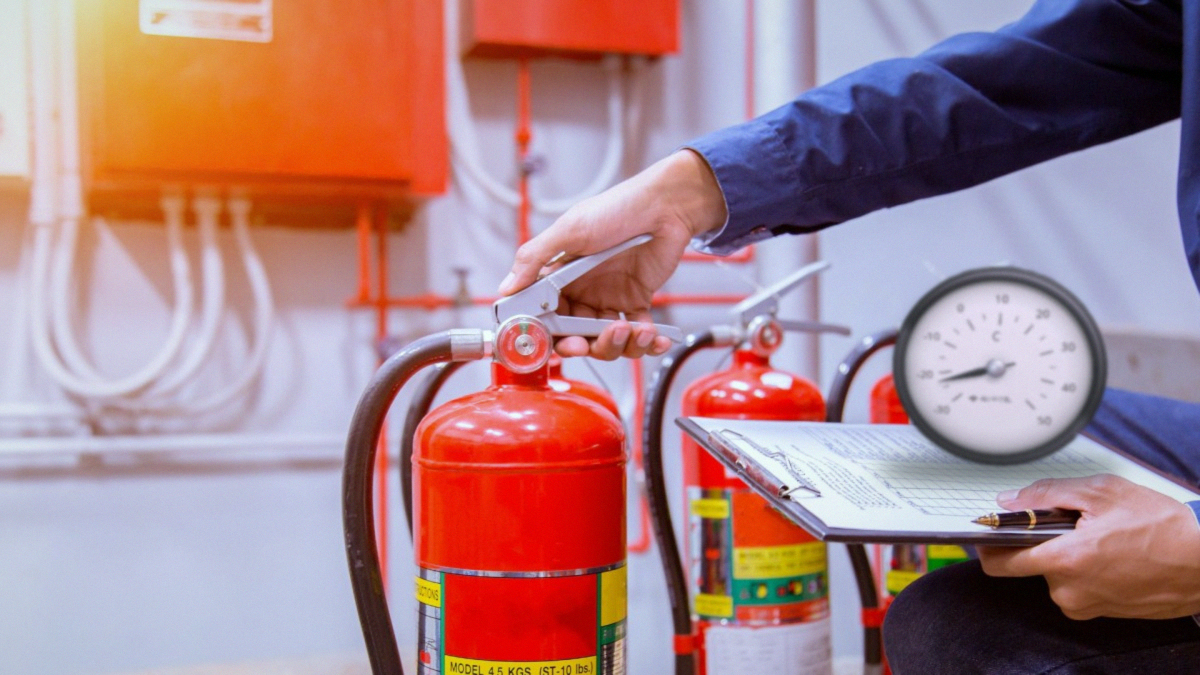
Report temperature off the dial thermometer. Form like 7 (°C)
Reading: -22.5 (°C)
